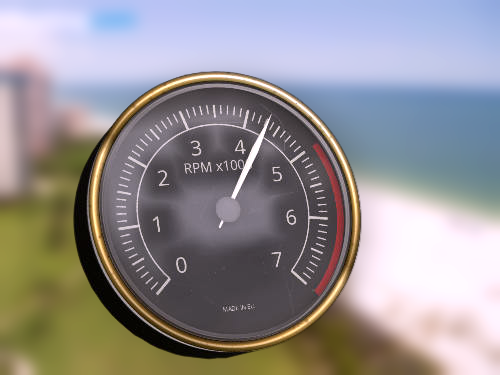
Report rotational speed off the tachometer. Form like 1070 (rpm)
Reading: 4300 (rpm)
